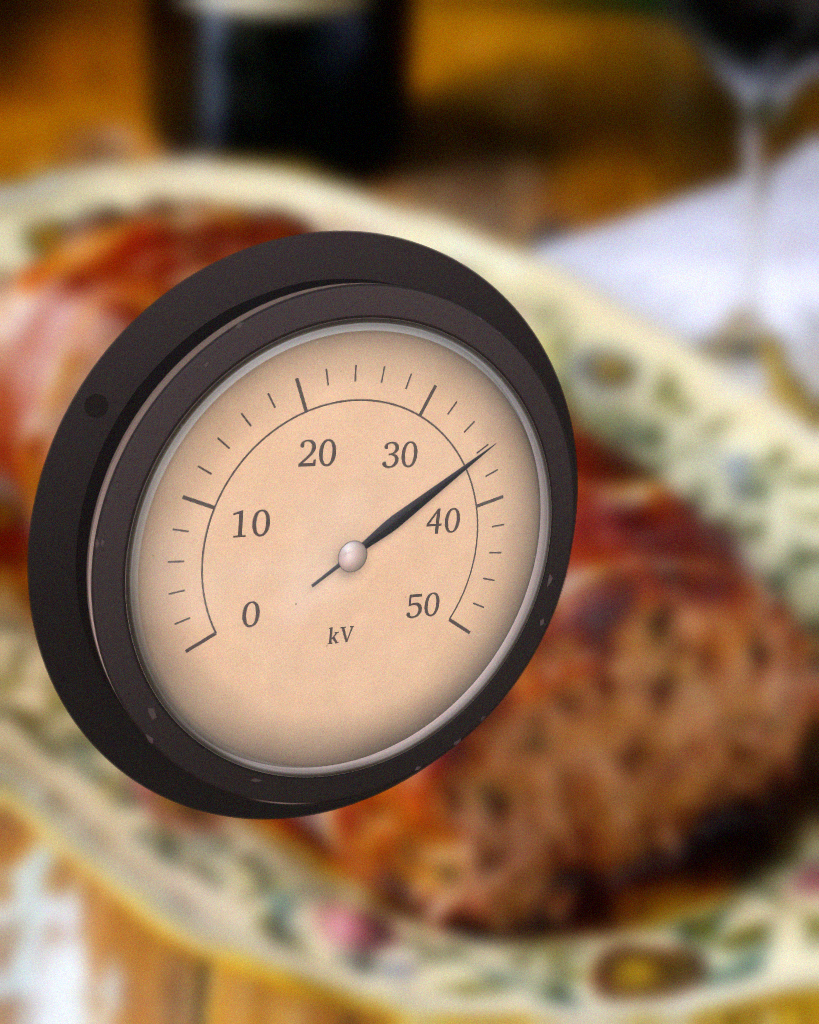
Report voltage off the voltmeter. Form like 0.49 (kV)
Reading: 36 (kV)
